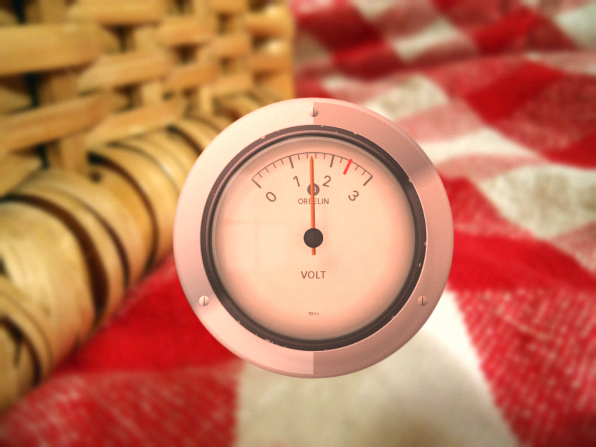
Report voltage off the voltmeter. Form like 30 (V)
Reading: 1.5 (V)
